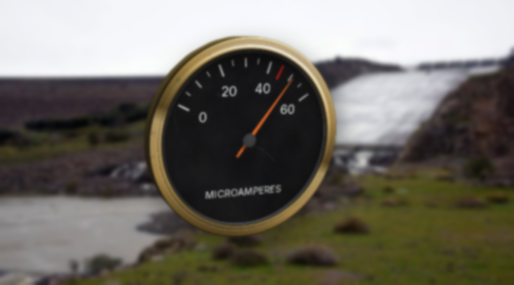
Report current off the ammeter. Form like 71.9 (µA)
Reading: 50 (µA)
